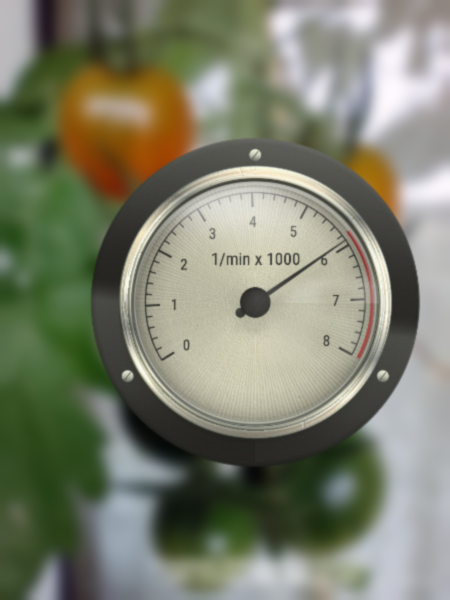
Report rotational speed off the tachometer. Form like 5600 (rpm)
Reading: 5900 (rpm)
